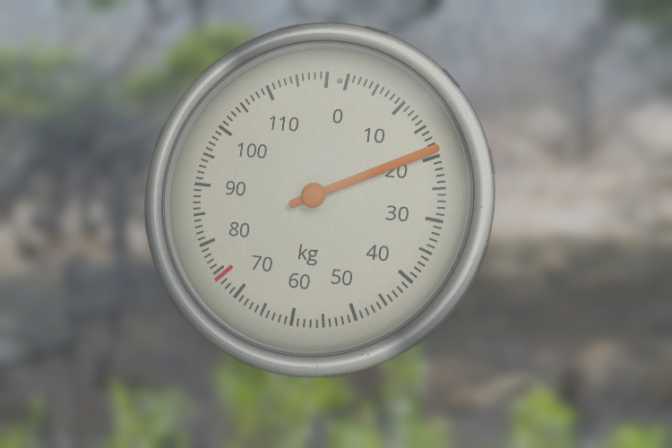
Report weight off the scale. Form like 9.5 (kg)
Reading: 19 (kg)
